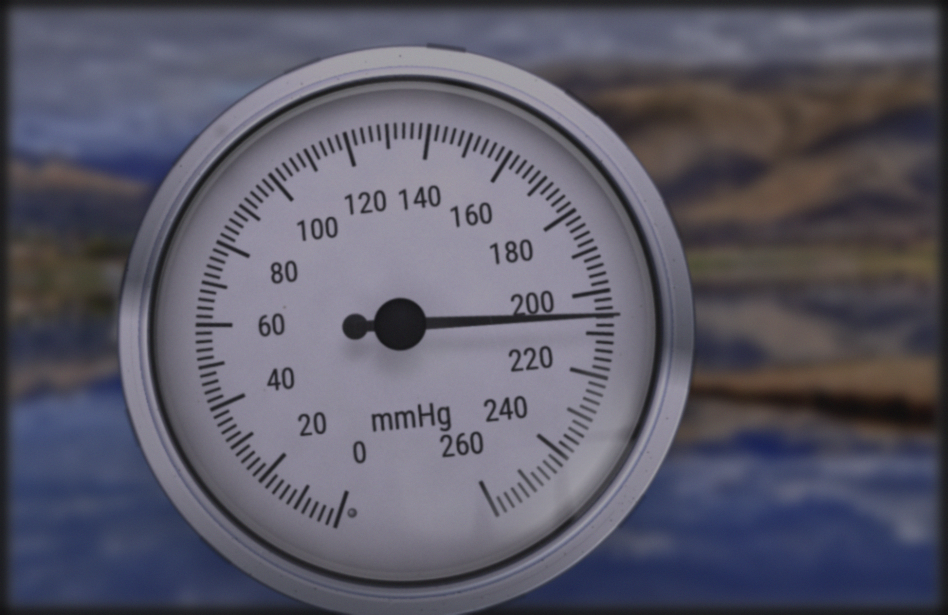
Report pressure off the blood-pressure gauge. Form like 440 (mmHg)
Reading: 206 (mmHg)
